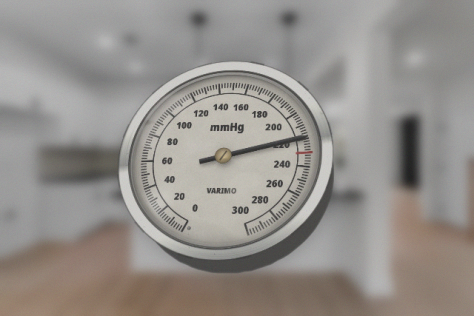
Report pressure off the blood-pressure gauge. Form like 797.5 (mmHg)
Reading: 220 (mmHg)
